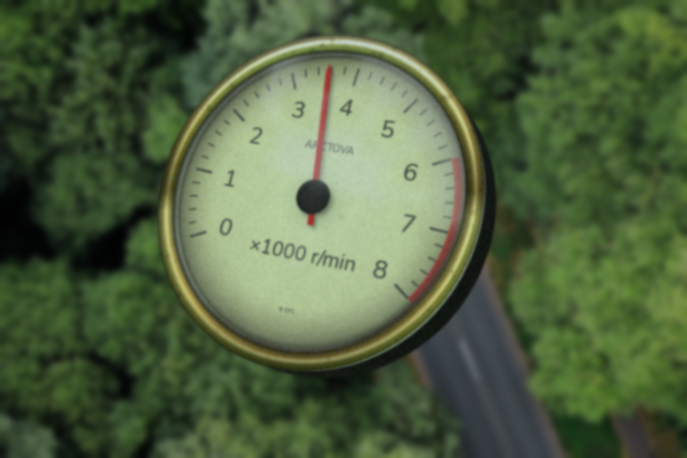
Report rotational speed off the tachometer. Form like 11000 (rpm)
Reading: 3600 (rpm)
